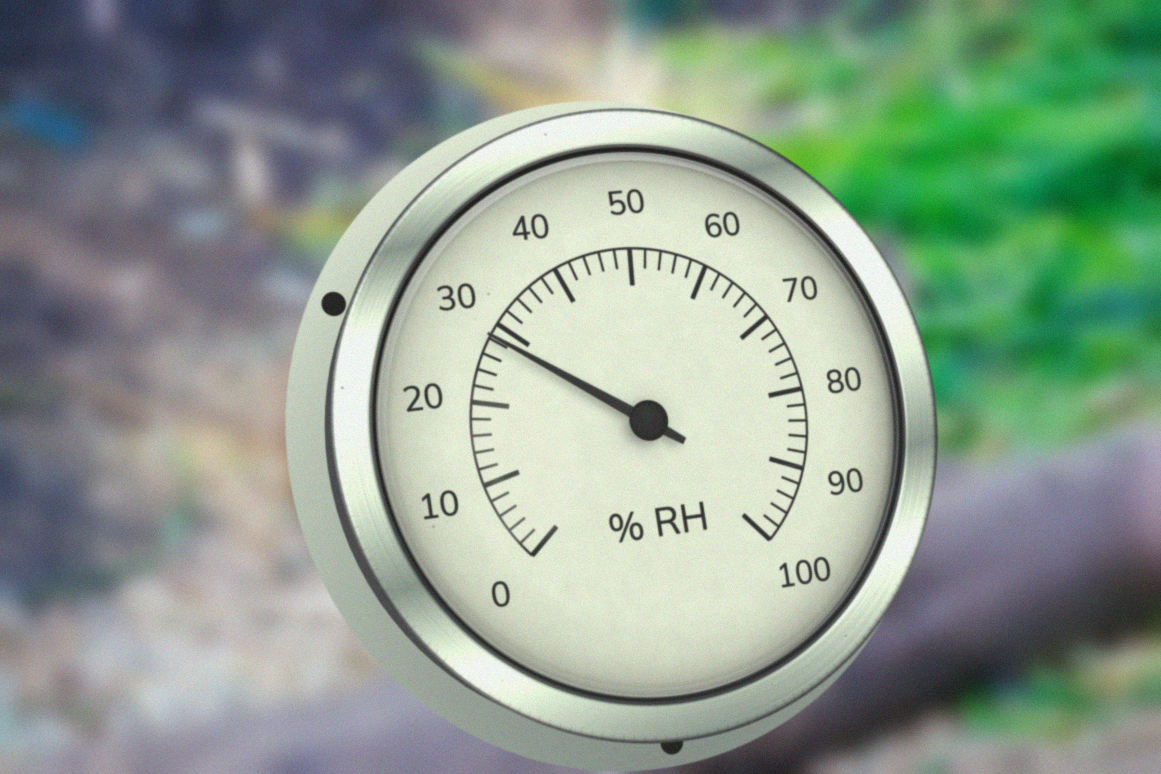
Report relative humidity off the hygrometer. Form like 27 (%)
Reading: 28 (%)
